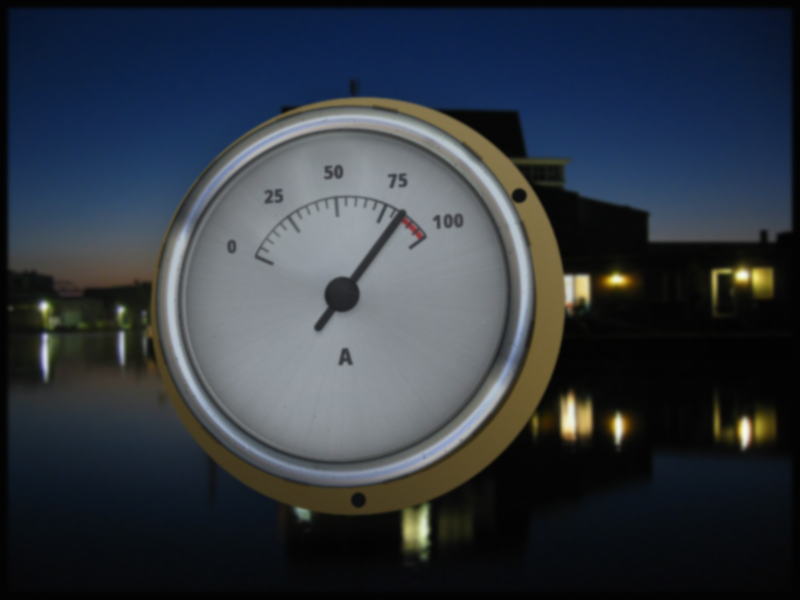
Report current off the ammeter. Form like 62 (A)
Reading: 85 (A)
